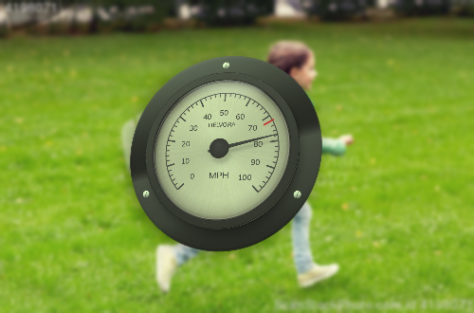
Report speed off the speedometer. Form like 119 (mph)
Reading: 78 (mph)
